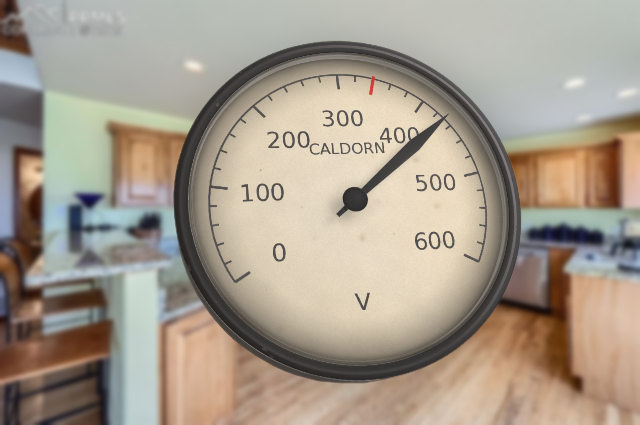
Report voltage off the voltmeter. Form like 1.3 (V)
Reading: 430 (V)
